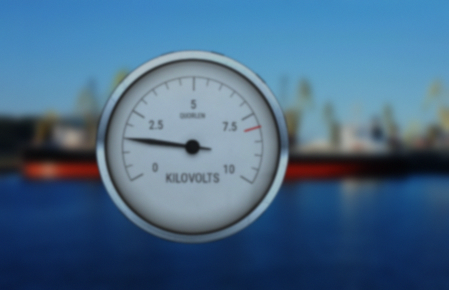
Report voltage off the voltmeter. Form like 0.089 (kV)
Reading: 1.5 (kV)
